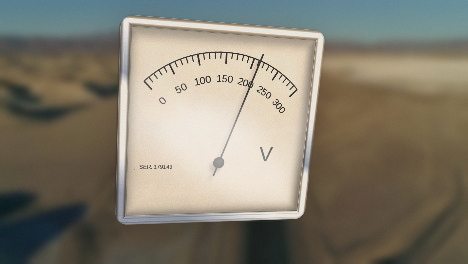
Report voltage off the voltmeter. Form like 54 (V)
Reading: 210 (V)
